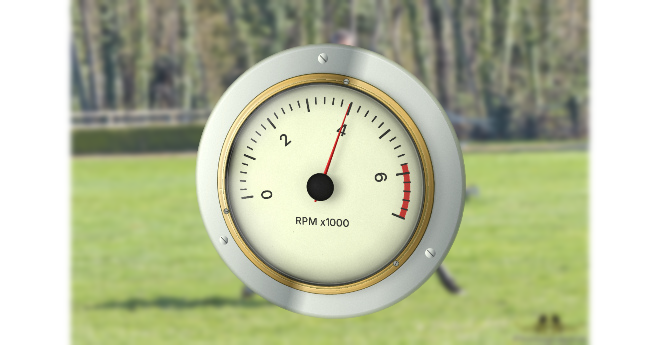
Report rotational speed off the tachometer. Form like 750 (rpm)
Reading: 4000 (rpm)
